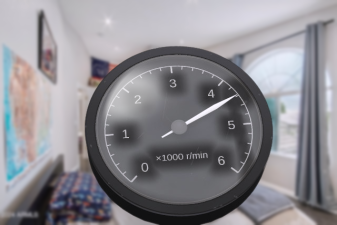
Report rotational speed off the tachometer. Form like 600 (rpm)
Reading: 4400 (rpm)
